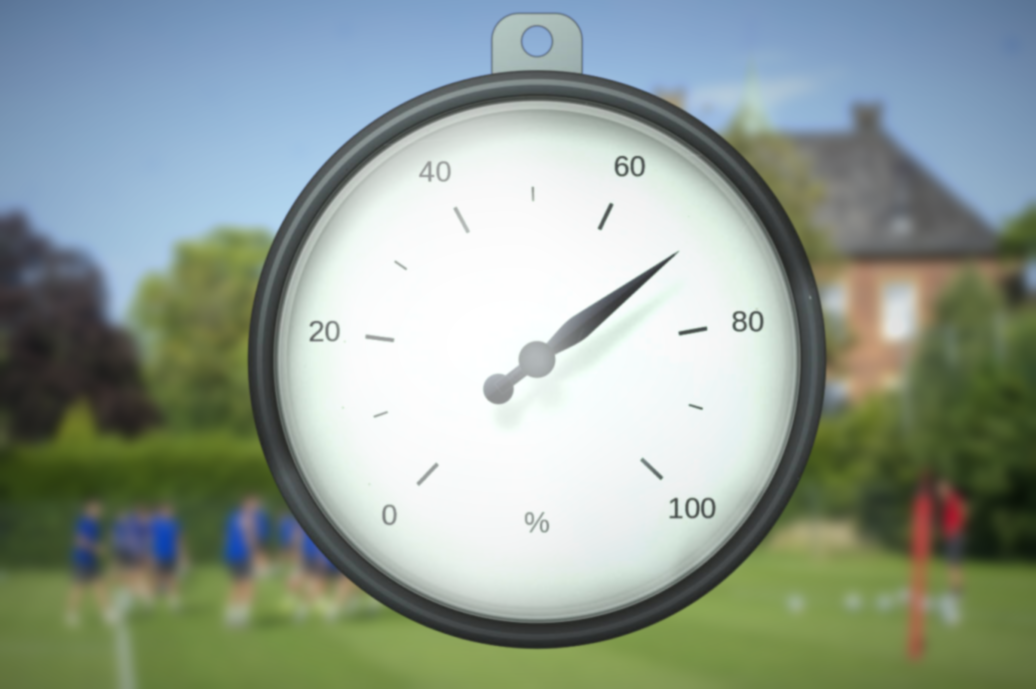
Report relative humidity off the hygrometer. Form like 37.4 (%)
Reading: 70 (%)
